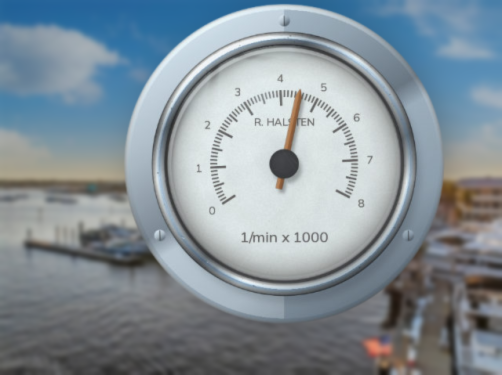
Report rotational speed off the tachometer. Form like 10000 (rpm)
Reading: 4500 (rpm)
